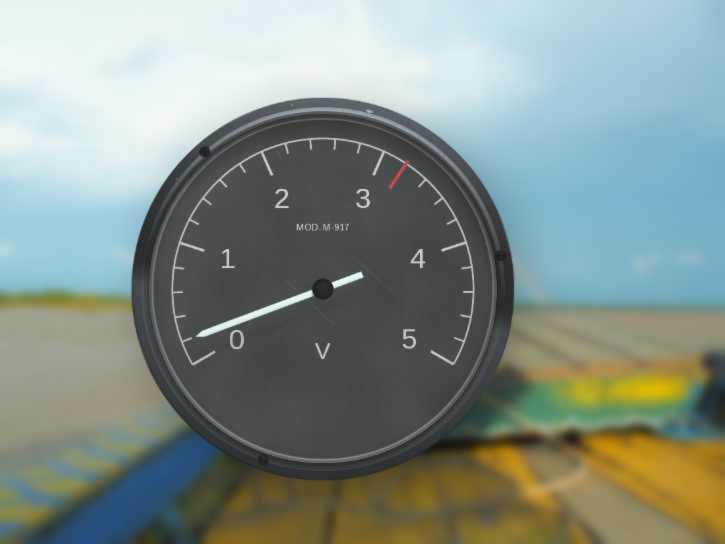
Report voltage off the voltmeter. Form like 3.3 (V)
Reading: 0.2 (V)
